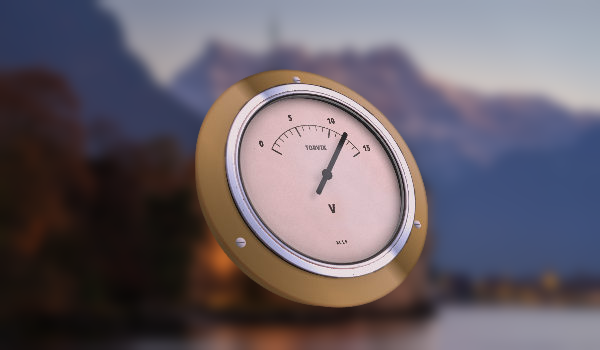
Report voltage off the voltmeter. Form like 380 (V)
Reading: 12 (V)
